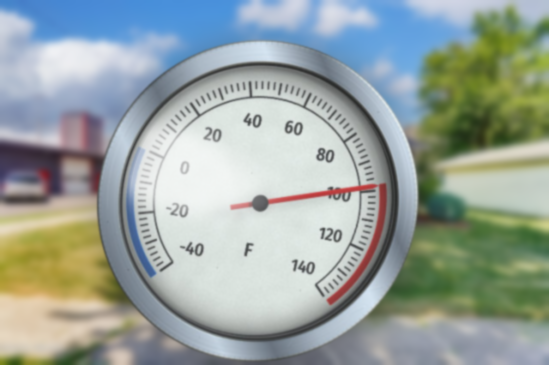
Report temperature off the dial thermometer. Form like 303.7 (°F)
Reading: 98 (°F)
